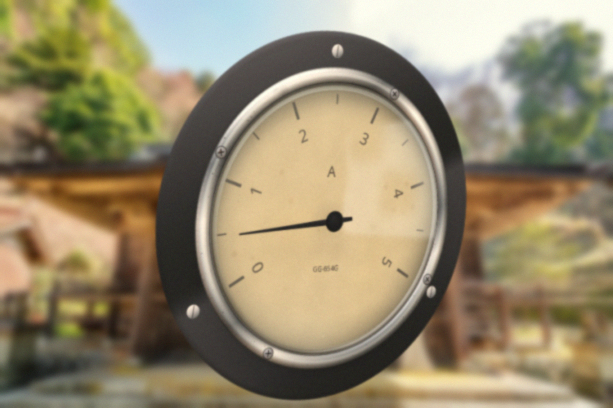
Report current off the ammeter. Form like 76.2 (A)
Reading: 0.5 (A)
